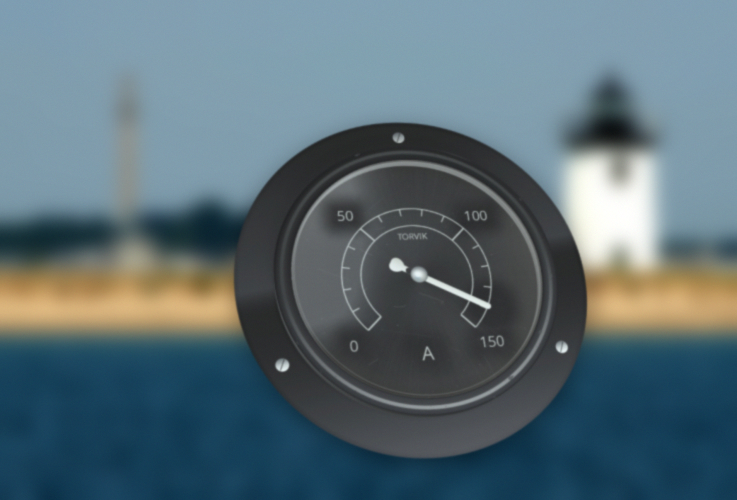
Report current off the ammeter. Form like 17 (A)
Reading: 140 (A)
